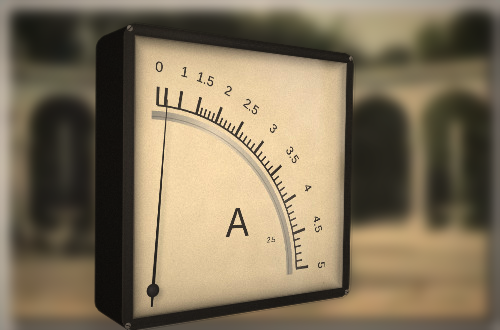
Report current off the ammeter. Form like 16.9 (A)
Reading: 0.5 (A)
